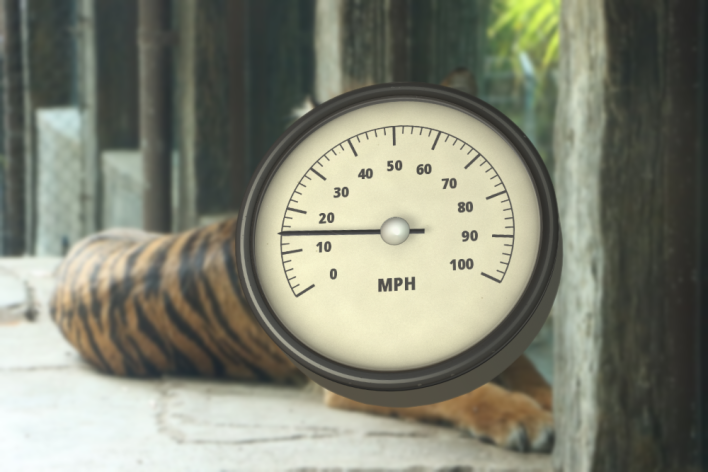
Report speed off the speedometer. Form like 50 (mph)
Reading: 14 (mph)
